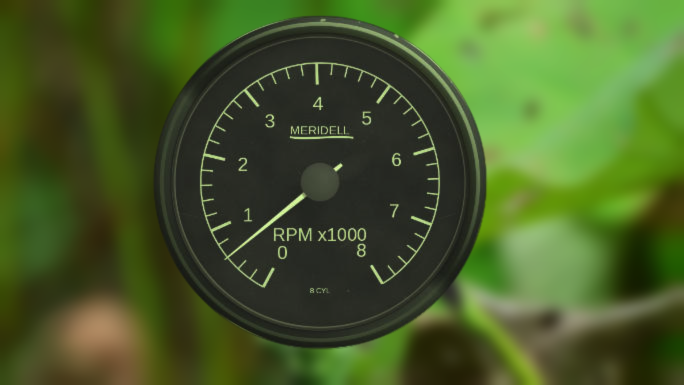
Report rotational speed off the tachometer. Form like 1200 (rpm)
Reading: 600 (rpm)
